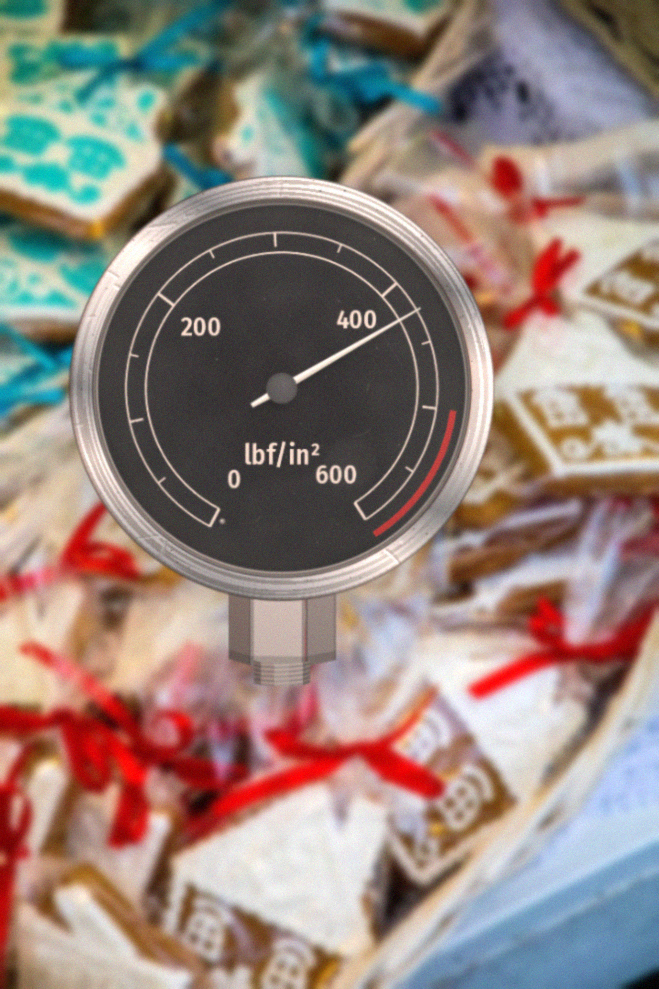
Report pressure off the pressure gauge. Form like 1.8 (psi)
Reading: 425 (psi)
